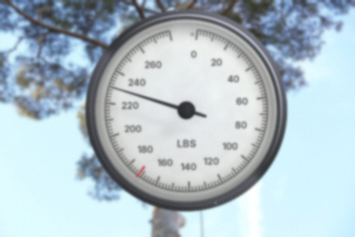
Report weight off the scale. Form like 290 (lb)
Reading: 230 (lb)
